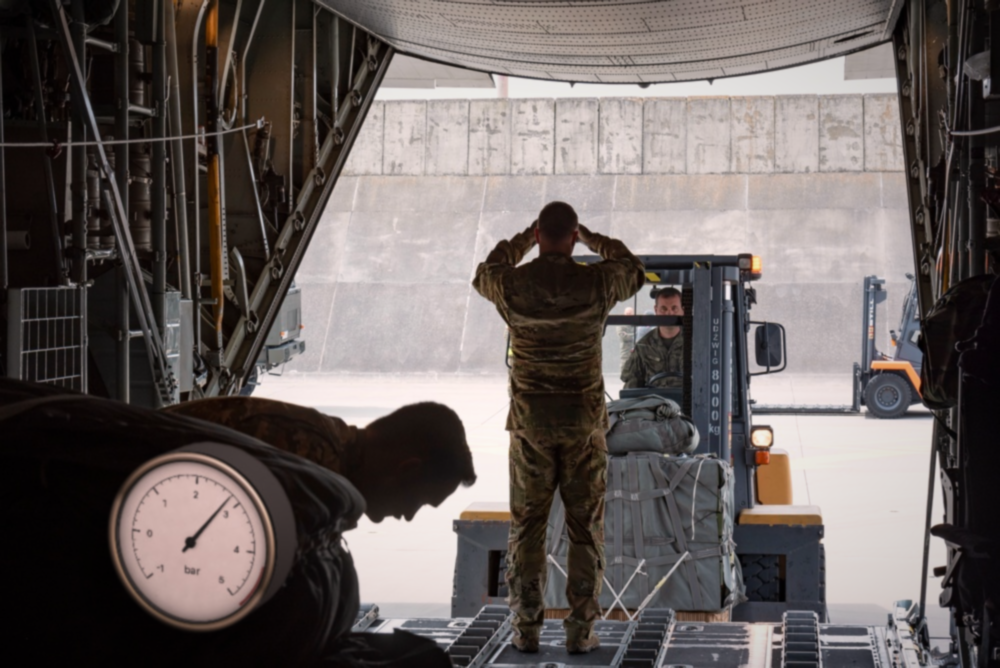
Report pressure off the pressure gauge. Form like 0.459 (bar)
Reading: 2.8 (bar)
